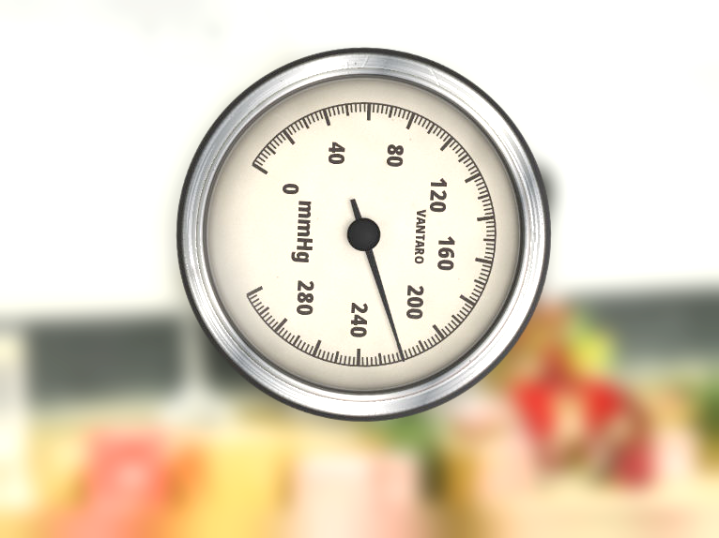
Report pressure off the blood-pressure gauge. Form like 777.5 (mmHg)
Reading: 220 (mmHg)
